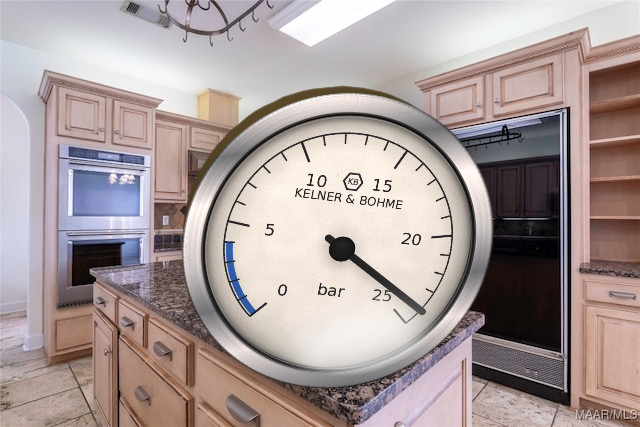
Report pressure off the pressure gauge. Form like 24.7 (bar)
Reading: 24 (bar)
